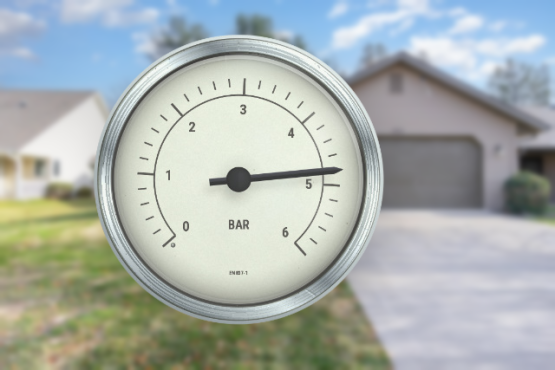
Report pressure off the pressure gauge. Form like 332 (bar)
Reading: 4.8 (bar)
